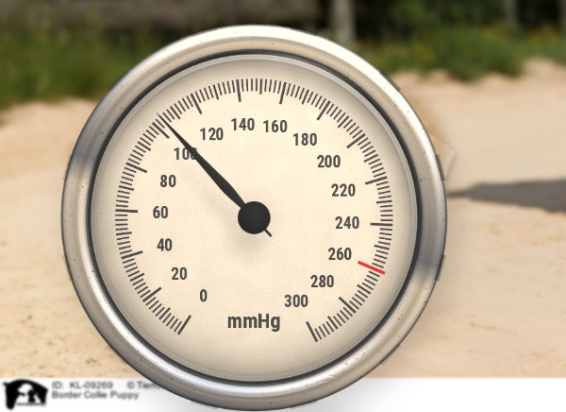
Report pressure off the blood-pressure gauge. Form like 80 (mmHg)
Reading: 104 (mmHg)
